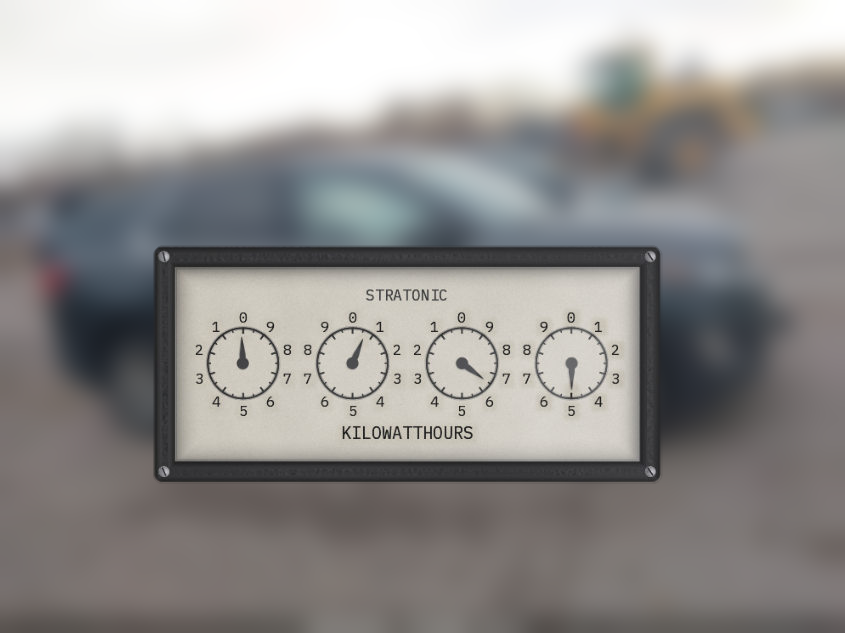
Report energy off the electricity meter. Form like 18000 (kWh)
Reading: 65 (kWh)
